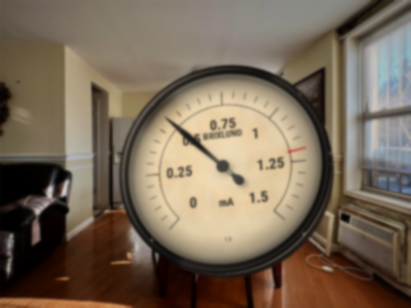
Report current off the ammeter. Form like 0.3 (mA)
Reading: 0.5 (mA)
